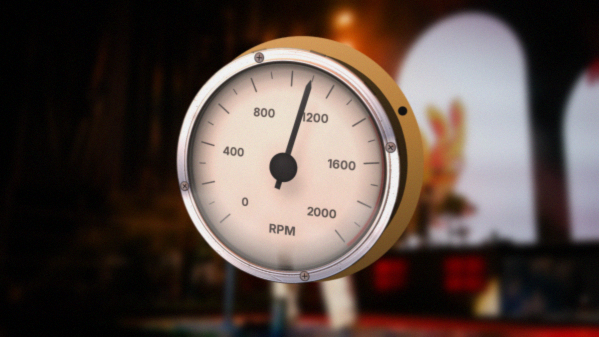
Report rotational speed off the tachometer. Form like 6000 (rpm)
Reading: 1100 (rpm)
